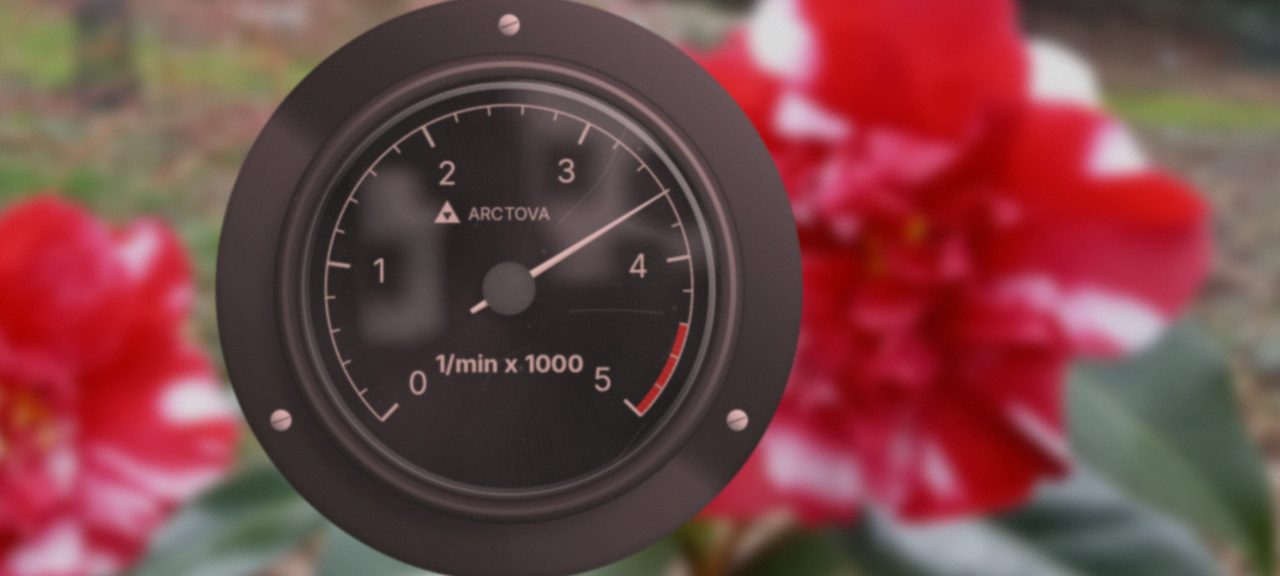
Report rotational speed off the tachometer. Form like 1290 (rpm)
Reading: 3600 (rpm)
